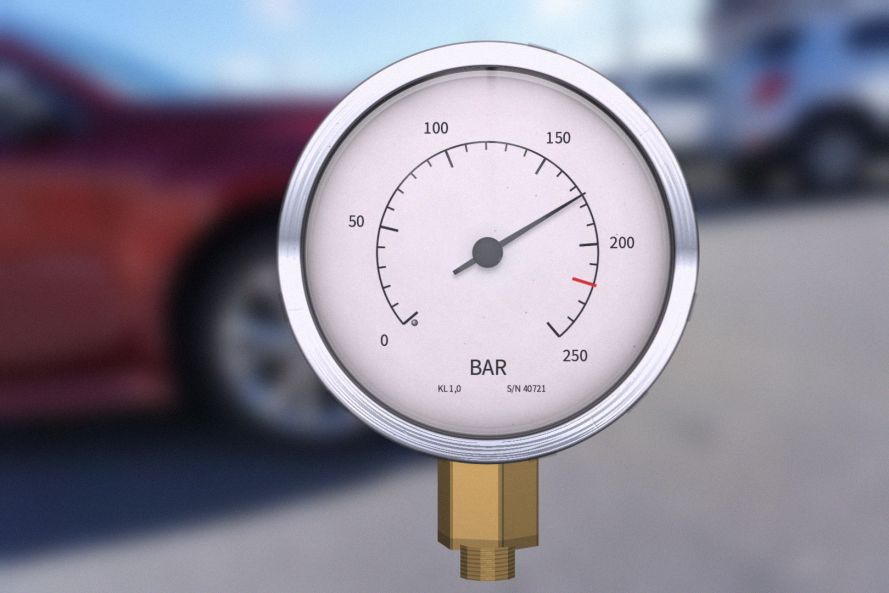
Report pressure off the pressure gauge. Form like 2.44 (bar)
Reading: 175 (bar)
